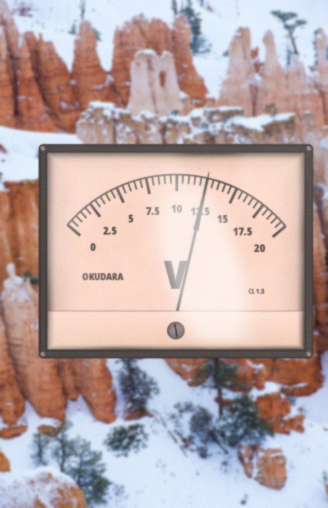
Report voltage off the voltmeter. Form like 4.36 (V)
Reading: 12.5 (V)
